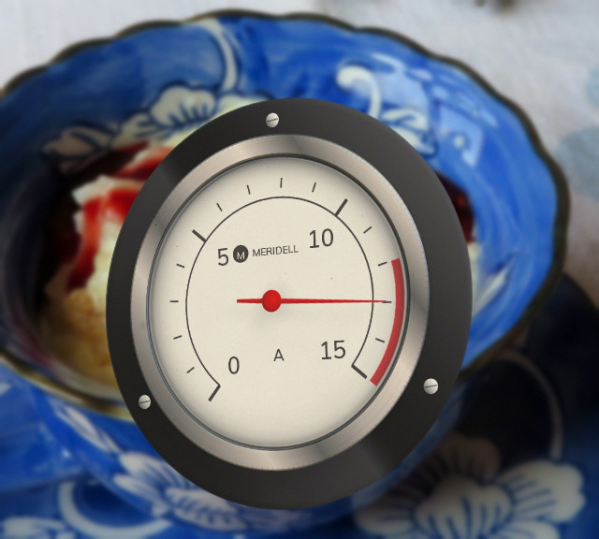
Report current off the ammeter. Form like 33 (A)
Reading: 13 (A)
